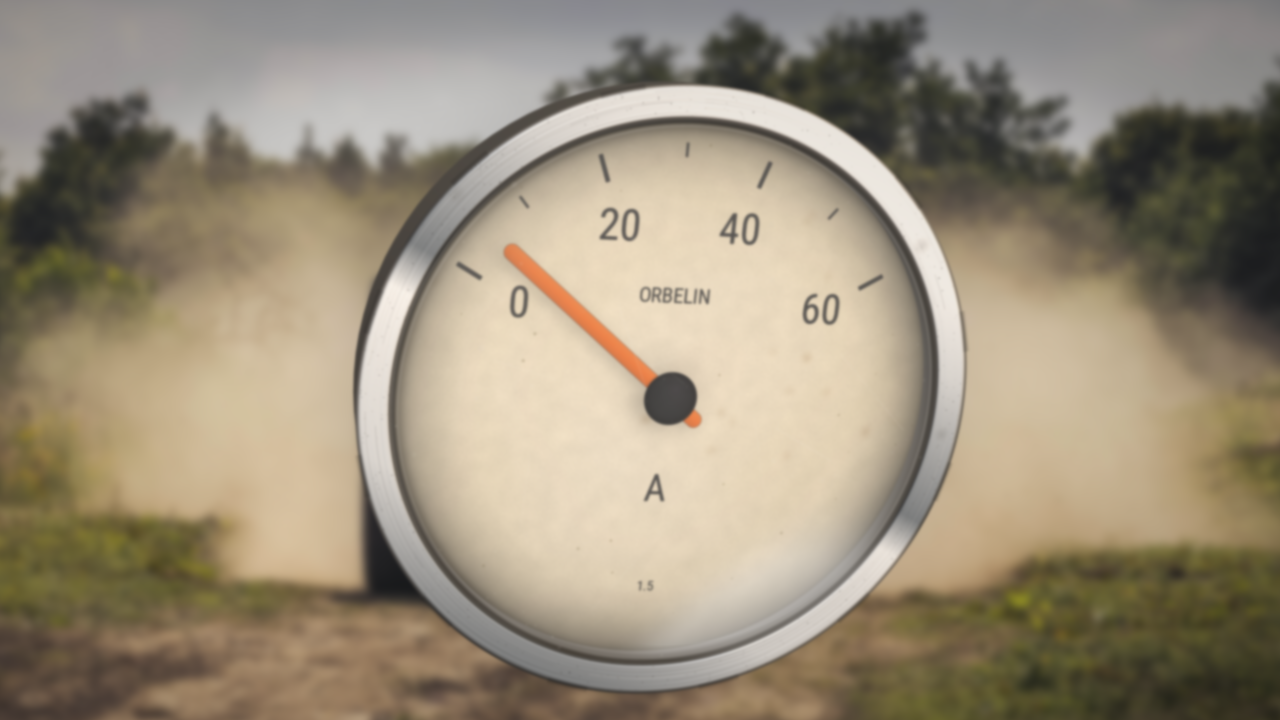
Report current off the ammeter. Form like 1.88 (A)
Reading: 5 (A)
